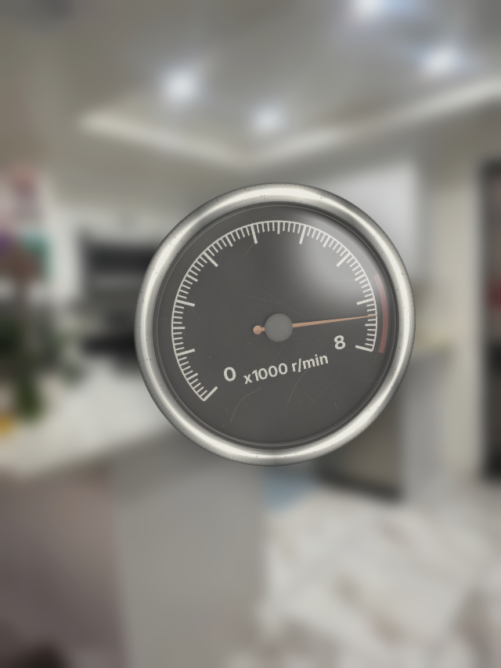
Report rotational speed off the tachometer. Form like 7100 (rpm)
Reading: 7300 (rpm)
